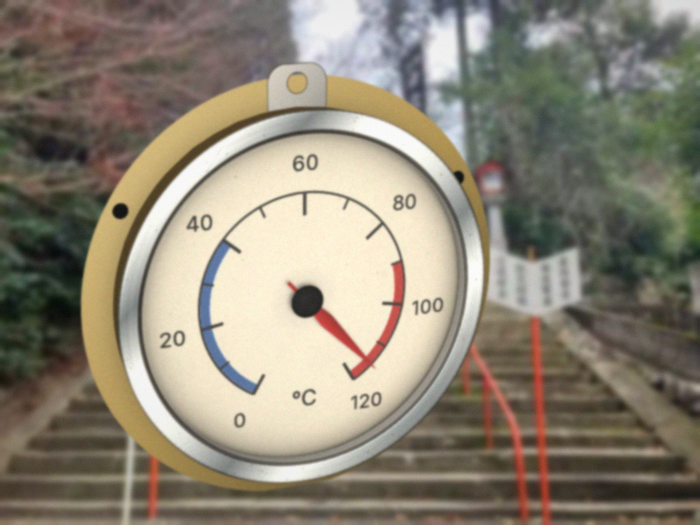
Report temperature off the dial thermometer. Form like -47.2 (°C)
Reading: 115 (°C)
